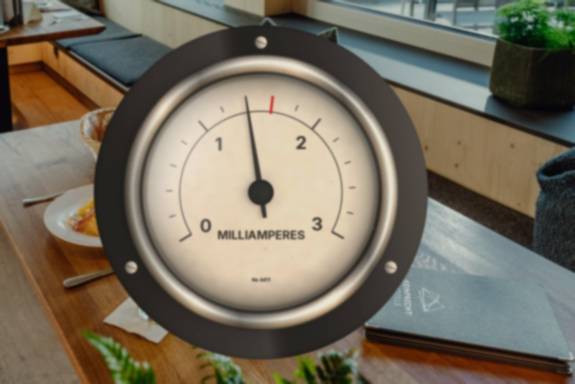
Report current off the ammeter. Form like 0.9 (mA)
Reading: 1.4 (mA)
